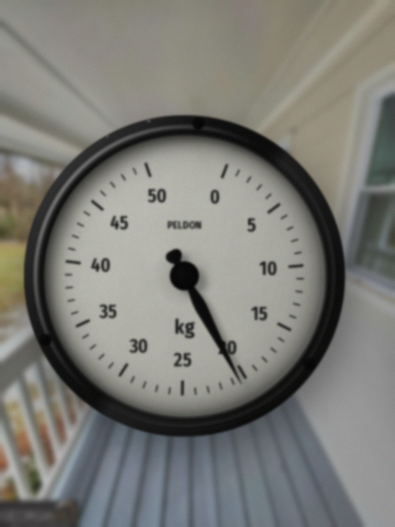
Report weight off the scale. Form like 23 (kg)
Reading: 20.5 (kg)
